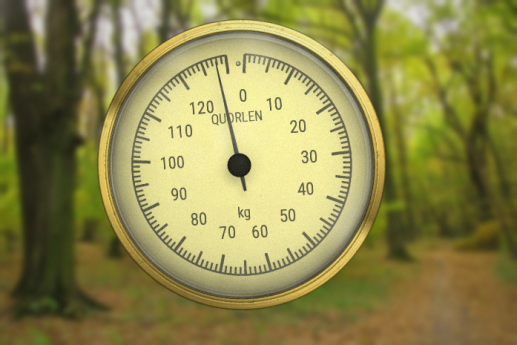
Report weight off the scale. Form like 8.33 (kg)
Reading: 128 (kg)
